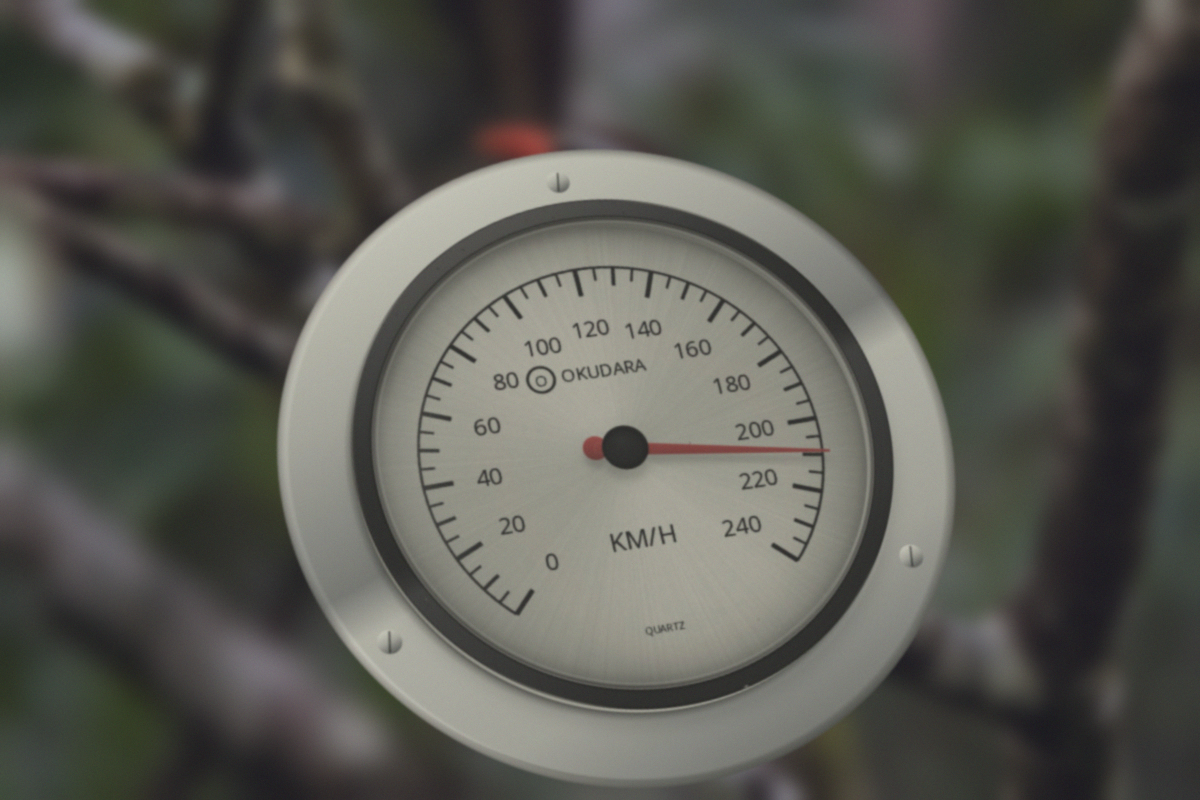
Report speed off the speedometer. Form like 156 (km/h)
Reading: 210 (km/h)
